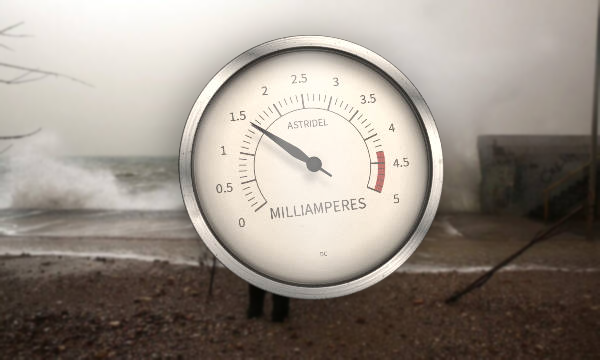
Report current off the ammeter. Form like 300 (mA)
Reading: 1.5 (mA)
